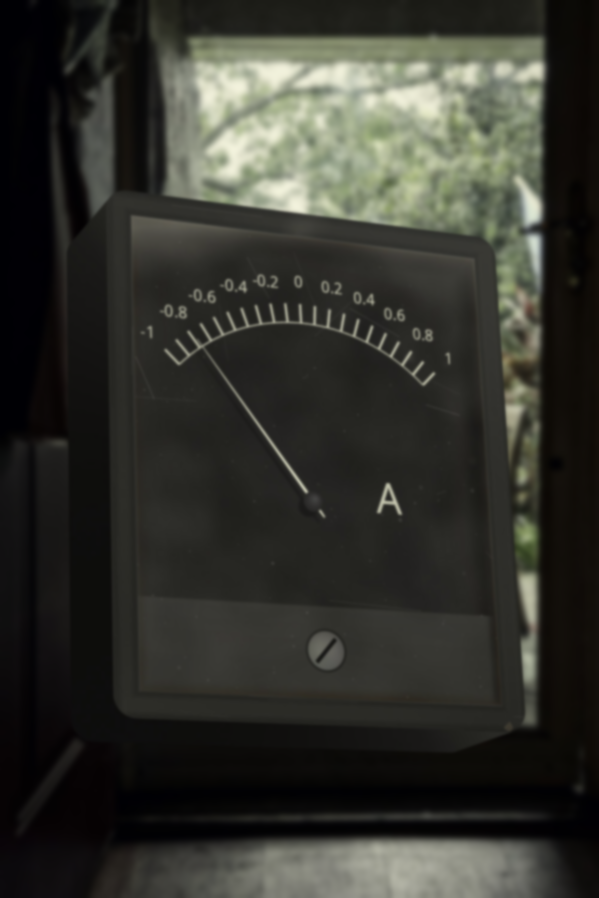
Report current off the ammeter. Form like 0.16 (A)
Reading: -0.8 (A)
